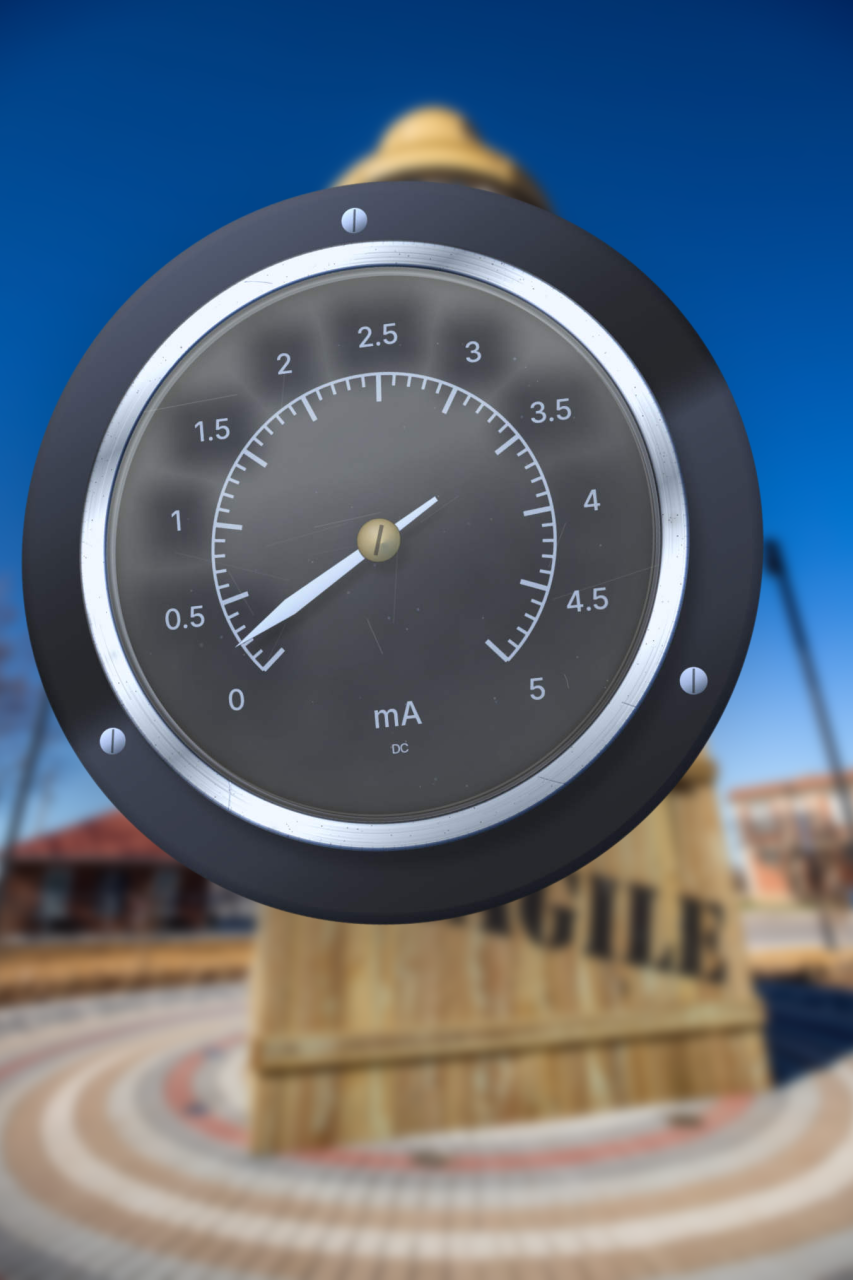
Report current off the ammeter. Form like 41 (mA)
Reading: 0.2 (mA)
